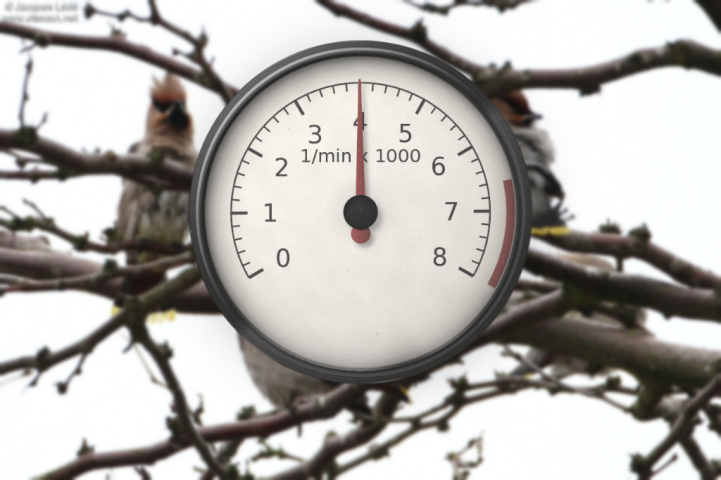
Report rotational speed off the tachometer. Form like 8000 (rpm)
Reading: 4000 (rpm)
